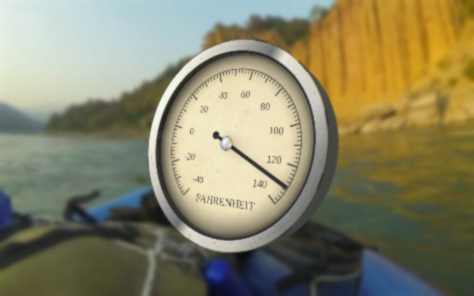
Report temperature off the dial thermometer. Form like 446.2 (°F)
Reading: 130 (°F)
